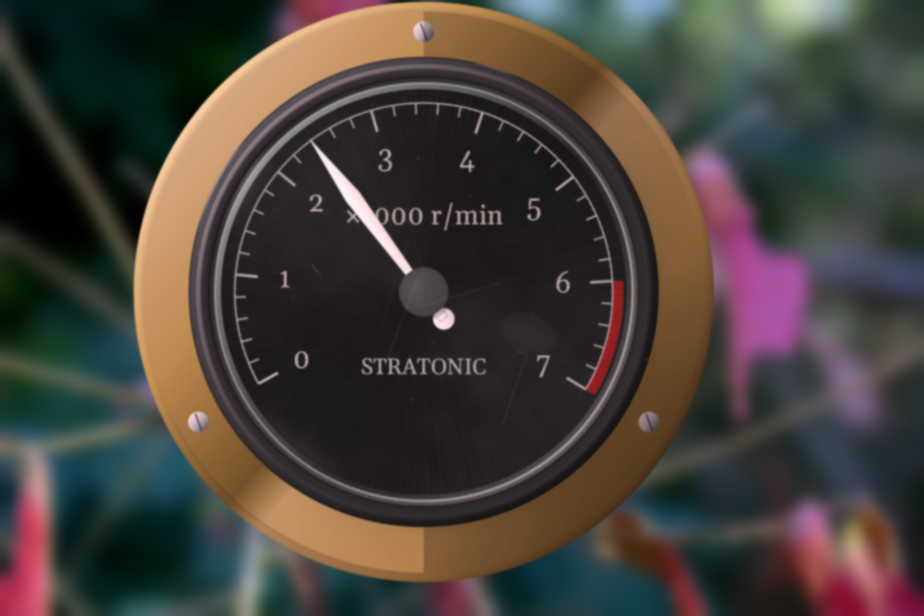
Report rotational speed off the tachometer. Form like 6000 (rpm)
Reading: 2400 (rpm)
